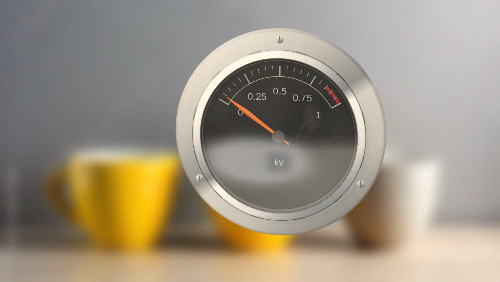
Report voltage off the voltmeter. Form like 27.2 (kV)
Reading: 0.05 (kV)
